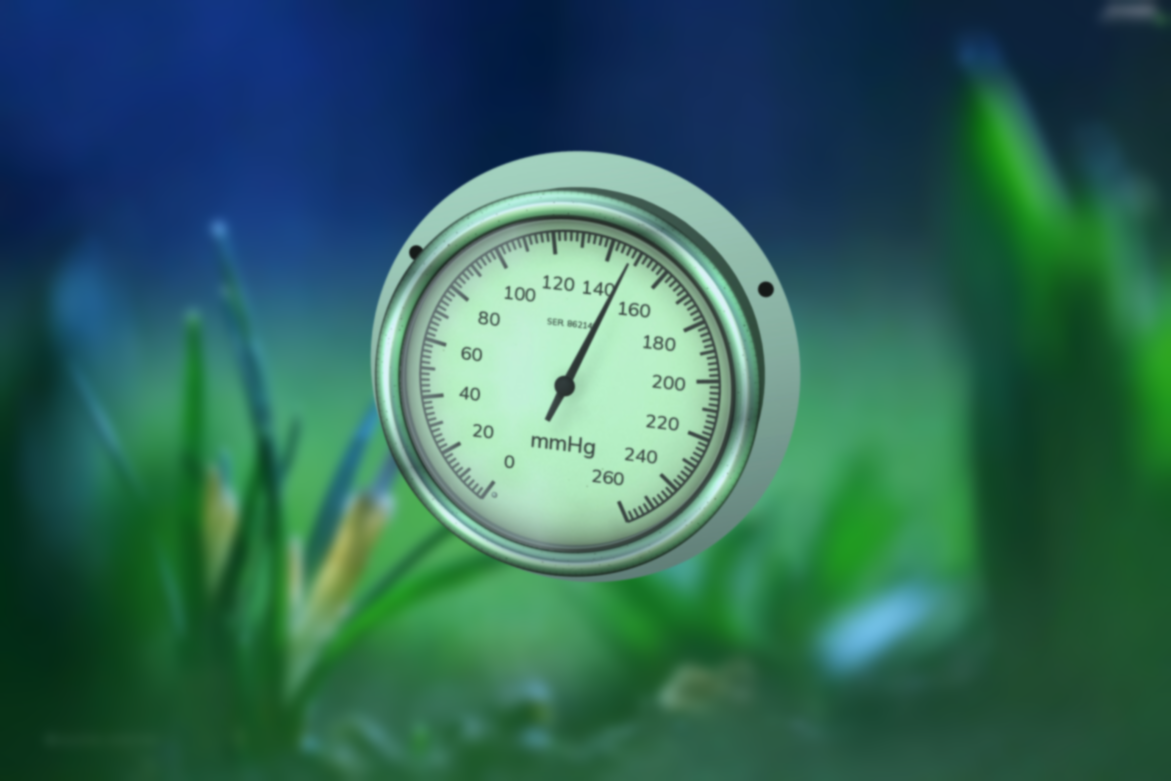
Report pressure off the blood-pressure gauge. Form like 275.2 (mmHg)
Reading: 148 (mmHg)
